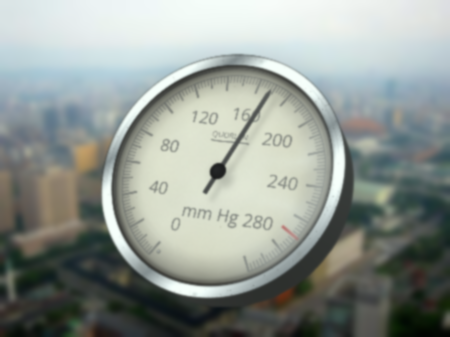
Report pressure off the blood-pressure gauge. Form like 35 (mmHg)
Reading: 170 (mmHg)
